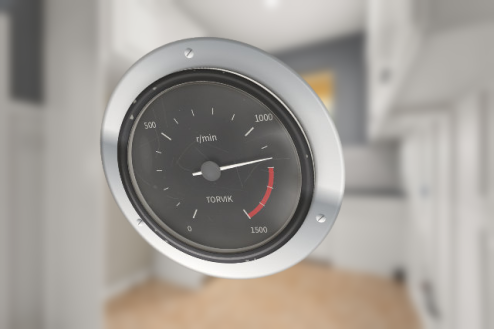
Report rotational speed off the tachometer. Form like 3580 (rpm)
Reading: 1150 (rpm)
